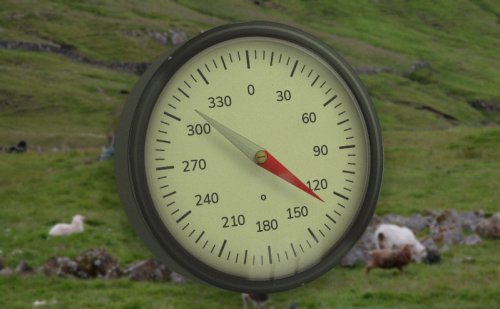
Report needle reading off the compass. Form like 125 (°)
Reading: 130 (°)
